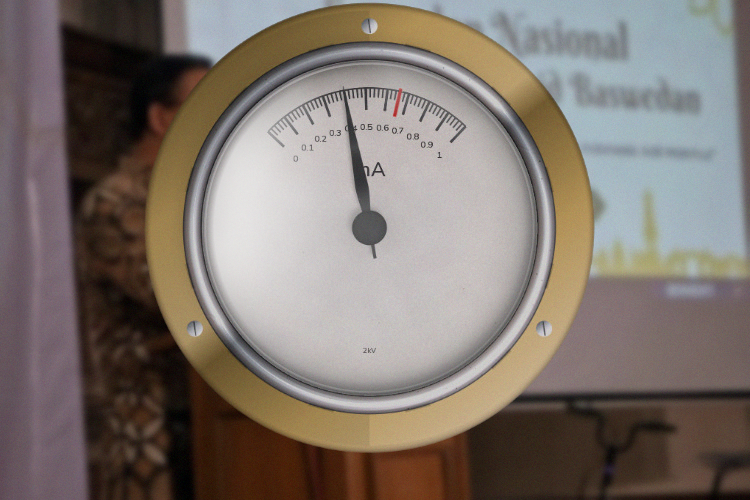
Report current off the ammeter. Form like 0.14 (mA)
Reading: 0.4 (mA)
